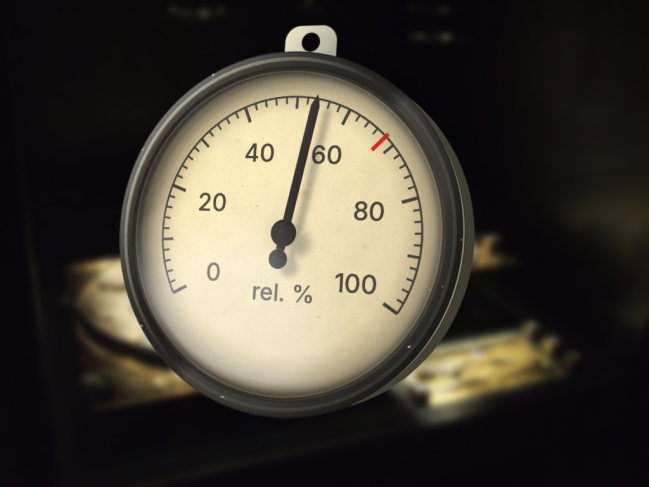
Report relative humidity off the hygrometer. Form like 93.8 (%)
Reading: 54 (%)
